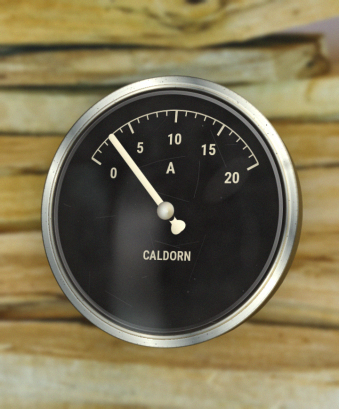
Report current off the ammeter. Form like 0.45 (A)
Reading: 3 (A)
